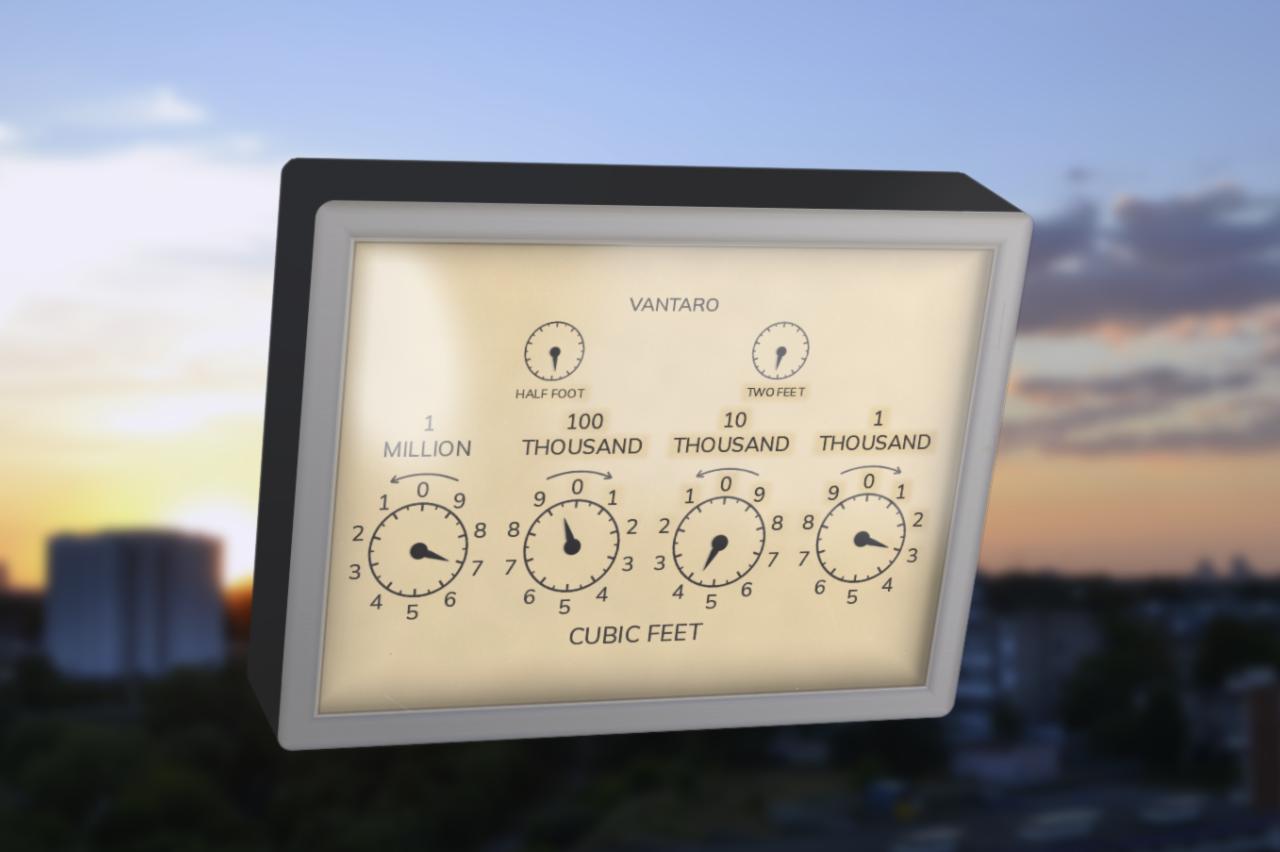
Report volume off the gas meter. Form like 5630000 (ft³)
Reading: 694300 (ft³)
